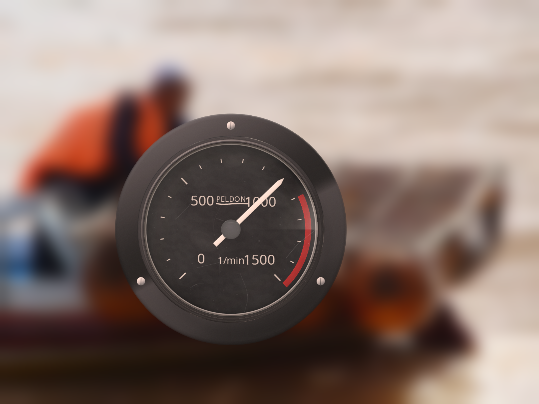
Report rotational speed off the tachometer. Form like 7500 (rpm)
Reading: 1000 (rpm)
